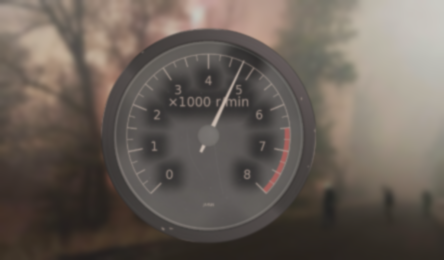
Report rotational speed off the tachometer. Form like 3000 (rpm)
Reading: 4750 (rpm)
